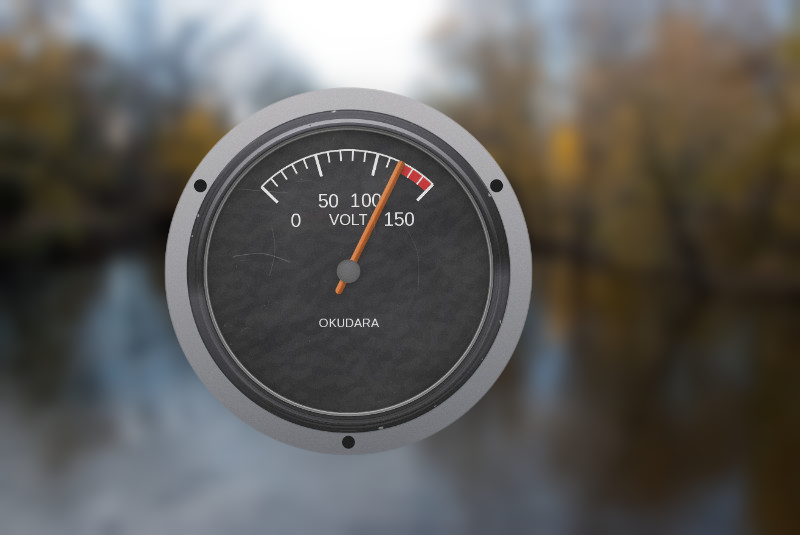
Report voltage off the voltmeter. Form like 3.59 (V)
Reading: 120 (V)
